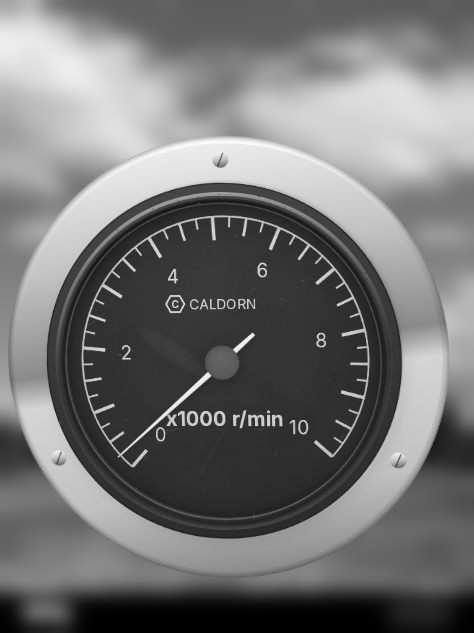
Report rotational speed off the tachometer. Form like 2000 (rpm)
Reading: 250 (rpm)
